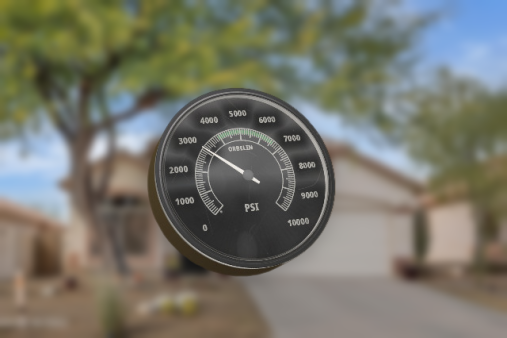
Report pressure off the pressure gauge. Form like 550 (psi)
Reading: 3000 (psi)
